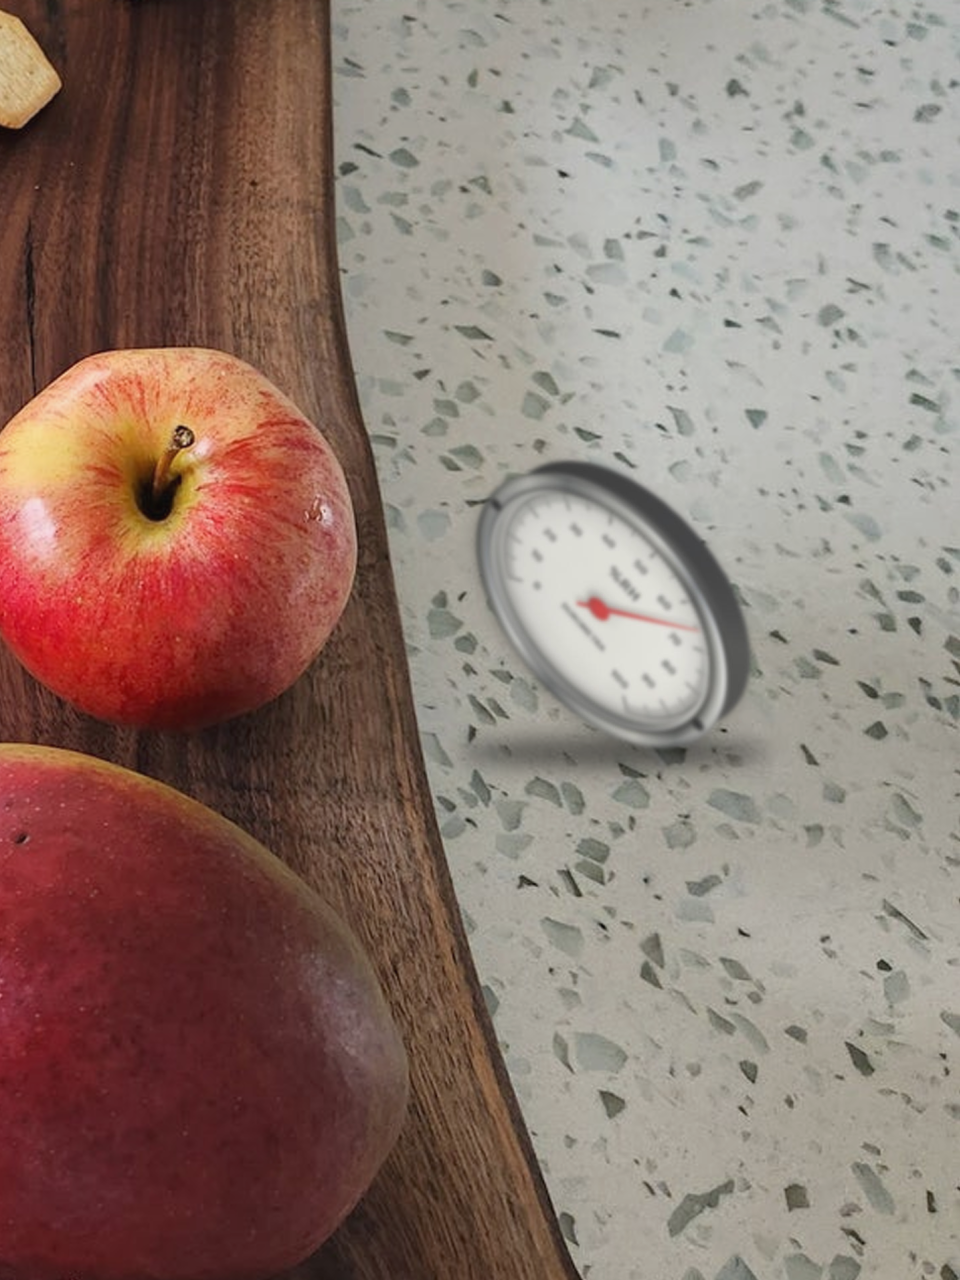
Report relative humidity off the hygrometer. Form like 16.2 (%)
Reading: 65 (%)
